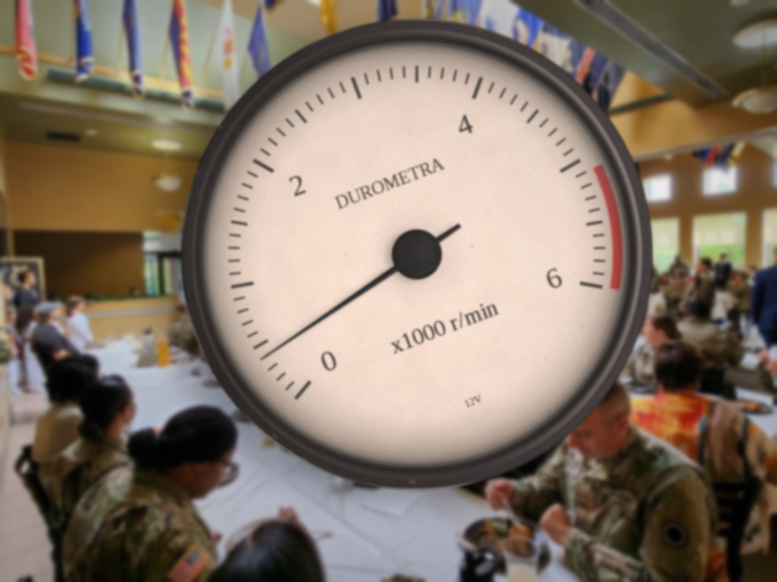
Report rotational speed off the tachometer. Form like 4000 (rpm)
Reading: 400 (rpm)
